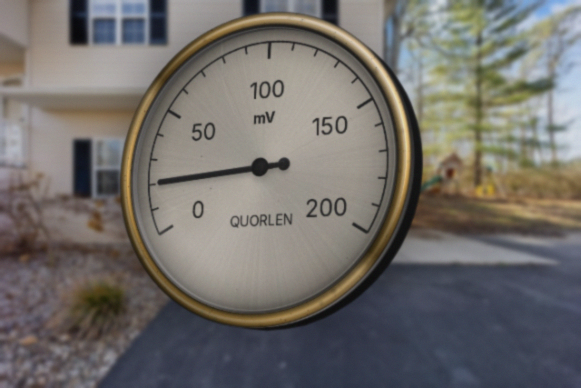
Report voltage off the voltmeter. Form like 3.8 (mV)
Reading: 20 (mV)
